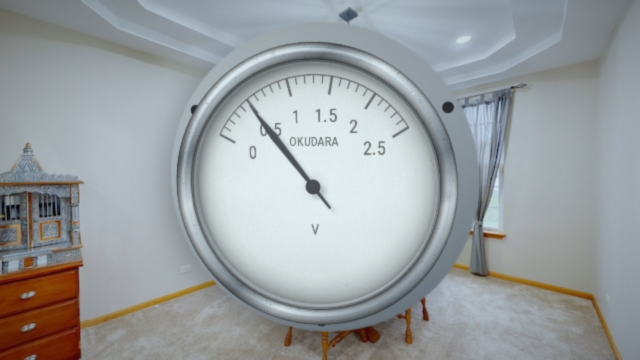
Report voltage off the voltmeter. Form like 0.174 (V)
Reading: 0.5 (V)
